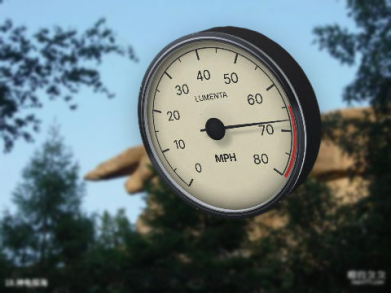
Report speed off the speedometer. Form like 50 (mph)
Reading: 67.5 (mph)
